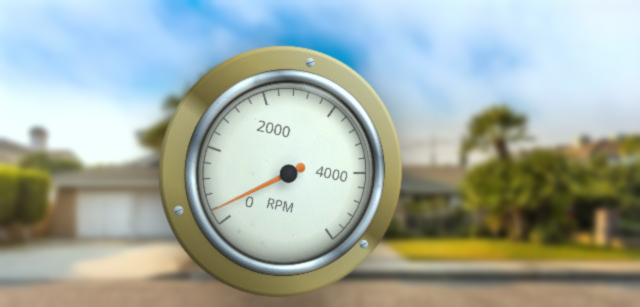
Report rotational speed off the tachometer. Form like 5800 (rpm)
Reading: 200 (rpm)
